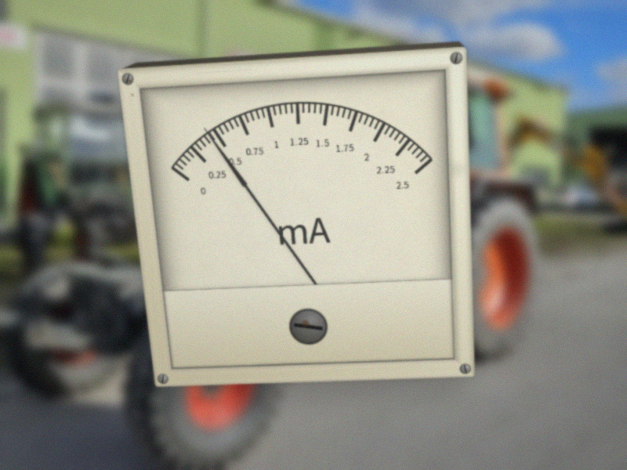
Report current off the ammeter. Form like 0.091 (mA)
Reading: 0.45 (mA)
